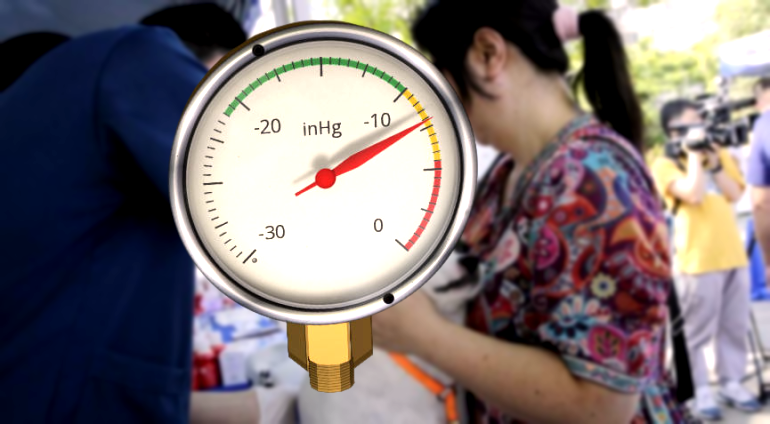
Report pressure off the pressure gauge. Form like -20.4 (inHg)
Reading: -8 (inHg)
